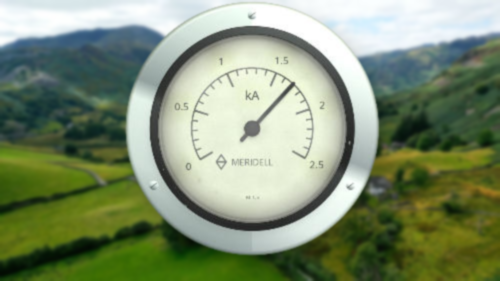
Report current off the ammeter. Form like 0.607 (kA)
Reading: 1.7 (kA)
